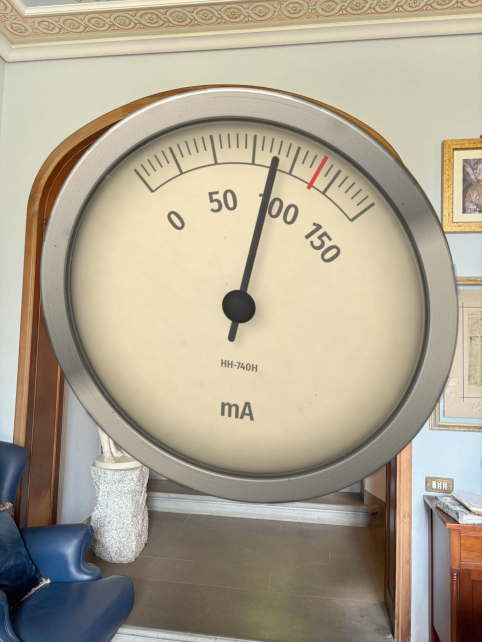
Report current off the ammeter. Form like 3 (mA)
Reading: 90 (mA)
